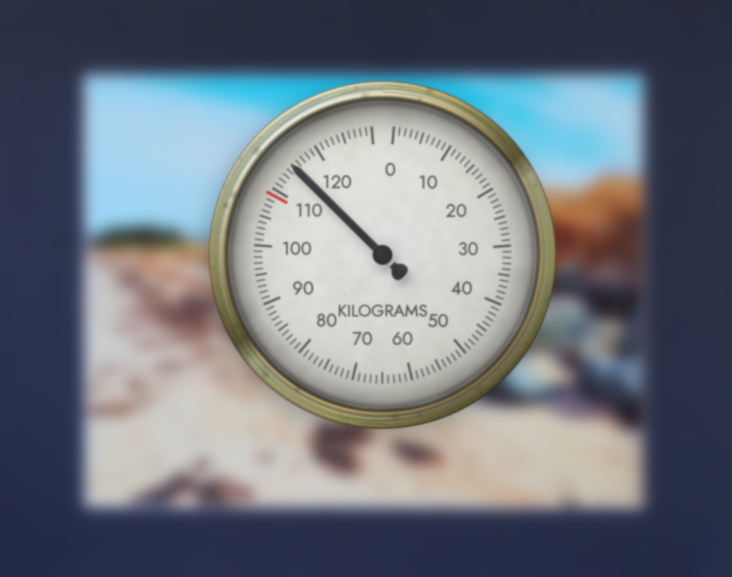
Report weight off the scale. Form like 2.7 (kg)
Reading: 115 (kg)
